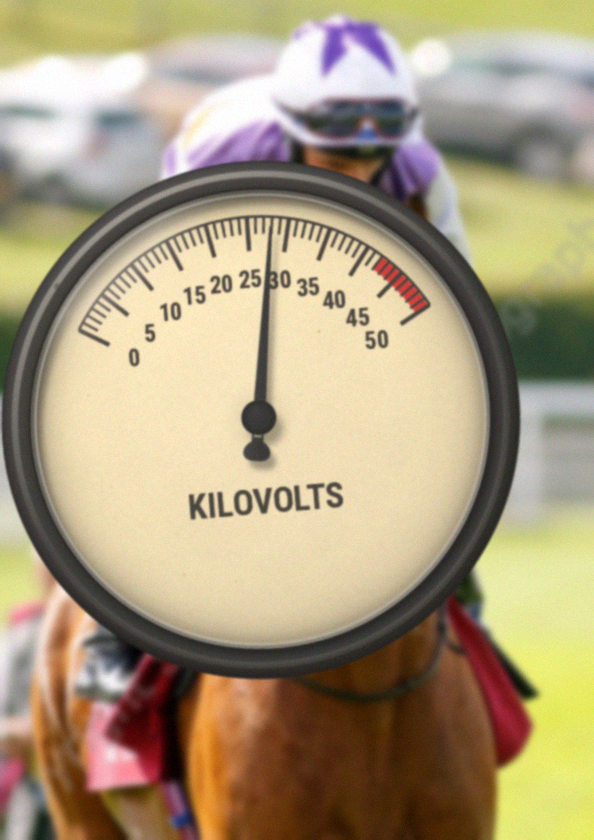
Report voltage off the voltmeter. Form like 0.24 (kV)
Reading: 28 (kV)
